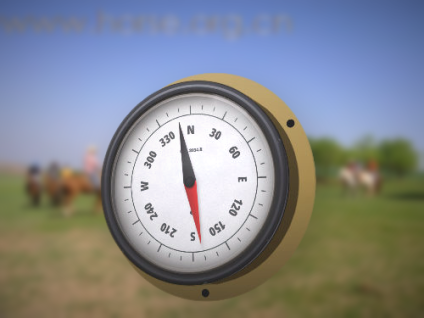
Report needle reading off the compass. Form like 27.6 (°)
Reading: 170 (°)
